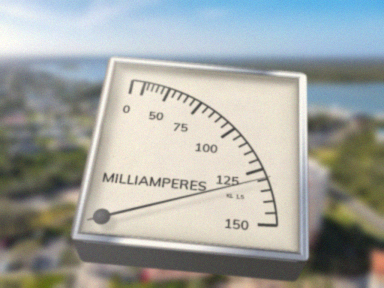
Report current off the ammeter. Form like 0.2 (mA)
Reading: 130 (mA)
